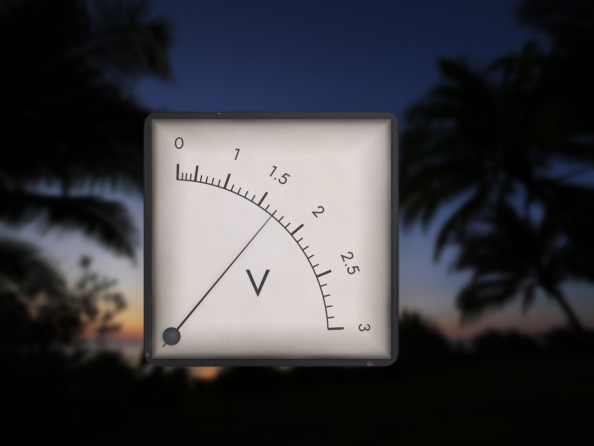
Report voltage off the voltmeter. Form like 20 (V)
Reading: 1.7 (V)
